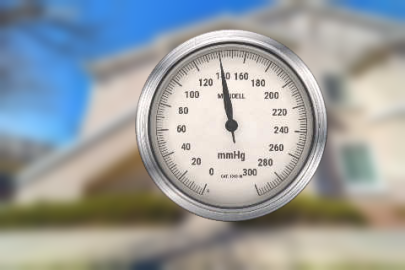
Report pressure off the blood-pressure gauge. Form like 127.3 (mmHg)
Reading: 140 (mmHg)
